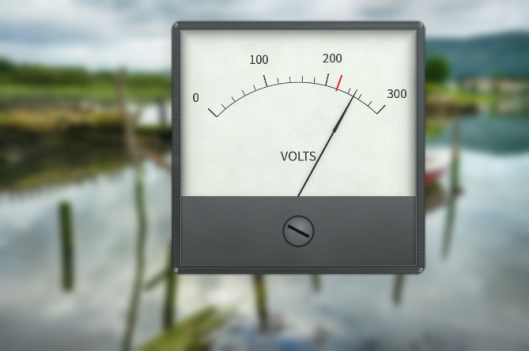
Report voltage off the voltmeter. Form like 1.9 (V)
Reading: 250 (V)
